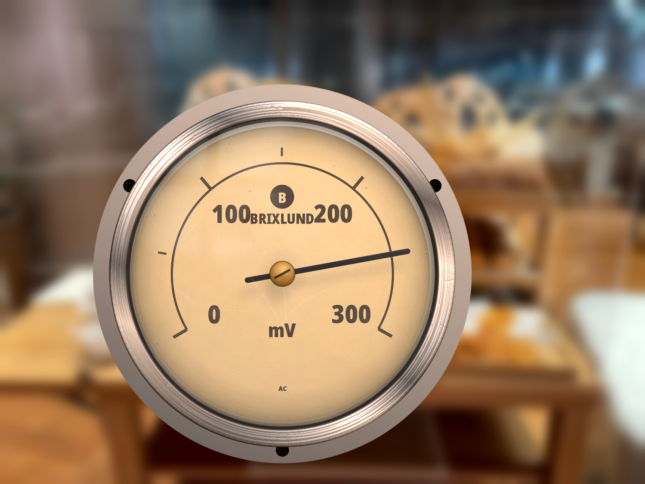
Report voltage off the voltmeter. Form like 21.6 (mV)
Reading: 250 (mV)
